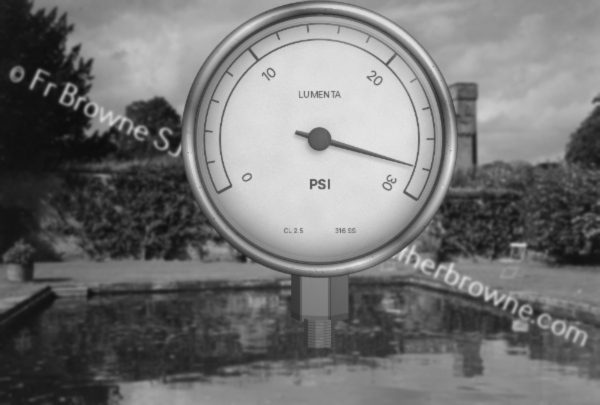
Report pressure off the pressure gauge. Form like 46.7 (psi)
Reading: 28 (psi)
